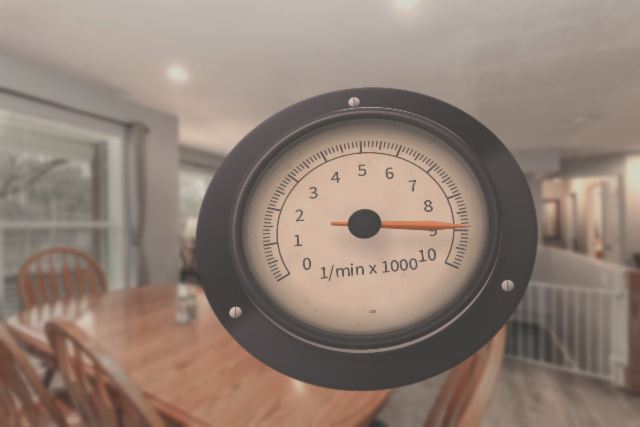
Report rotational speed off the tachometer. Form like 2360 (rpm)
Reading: 9000 (rpm)
